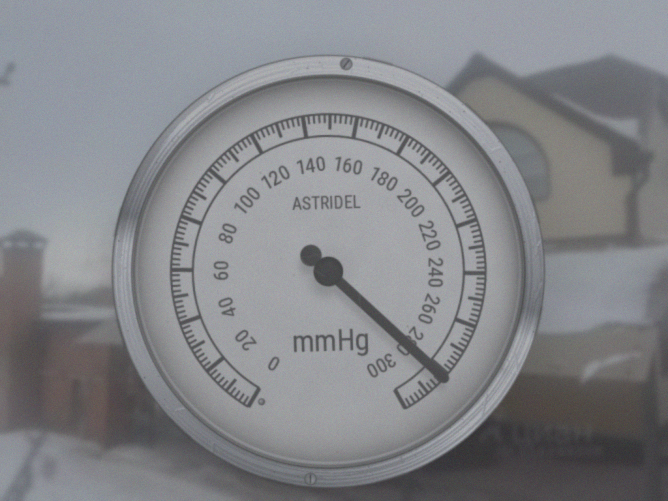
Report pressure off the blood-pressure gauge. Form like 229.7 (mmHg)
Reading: 282 (mmHg)
